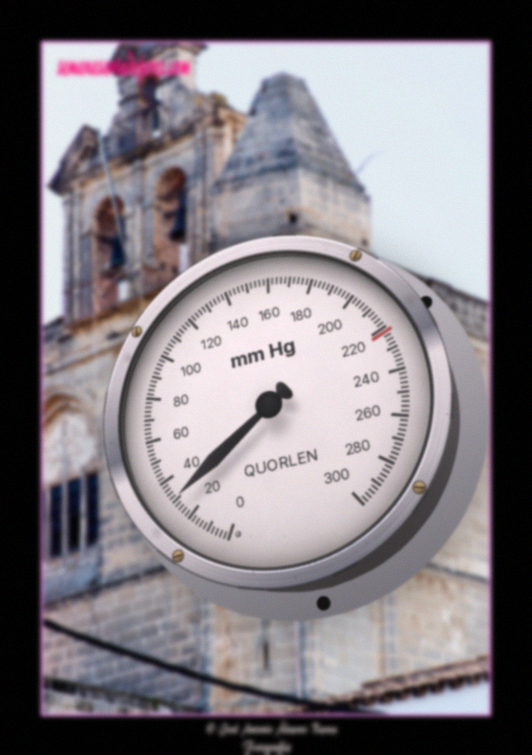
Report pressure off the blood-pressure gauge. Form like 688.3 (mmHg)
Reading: 30 (mmHg)
